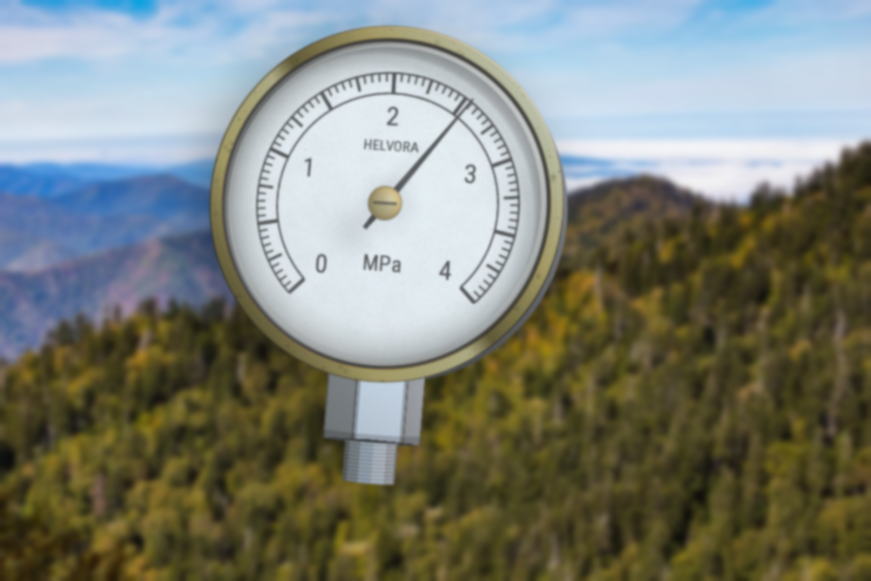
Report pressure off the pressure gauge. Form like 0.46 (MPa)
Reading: 2.55 (MPa)
